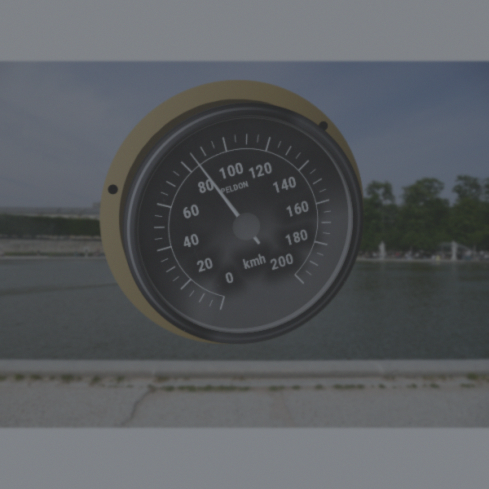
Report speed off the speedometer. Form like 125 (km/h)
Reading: 85 (km/h)
